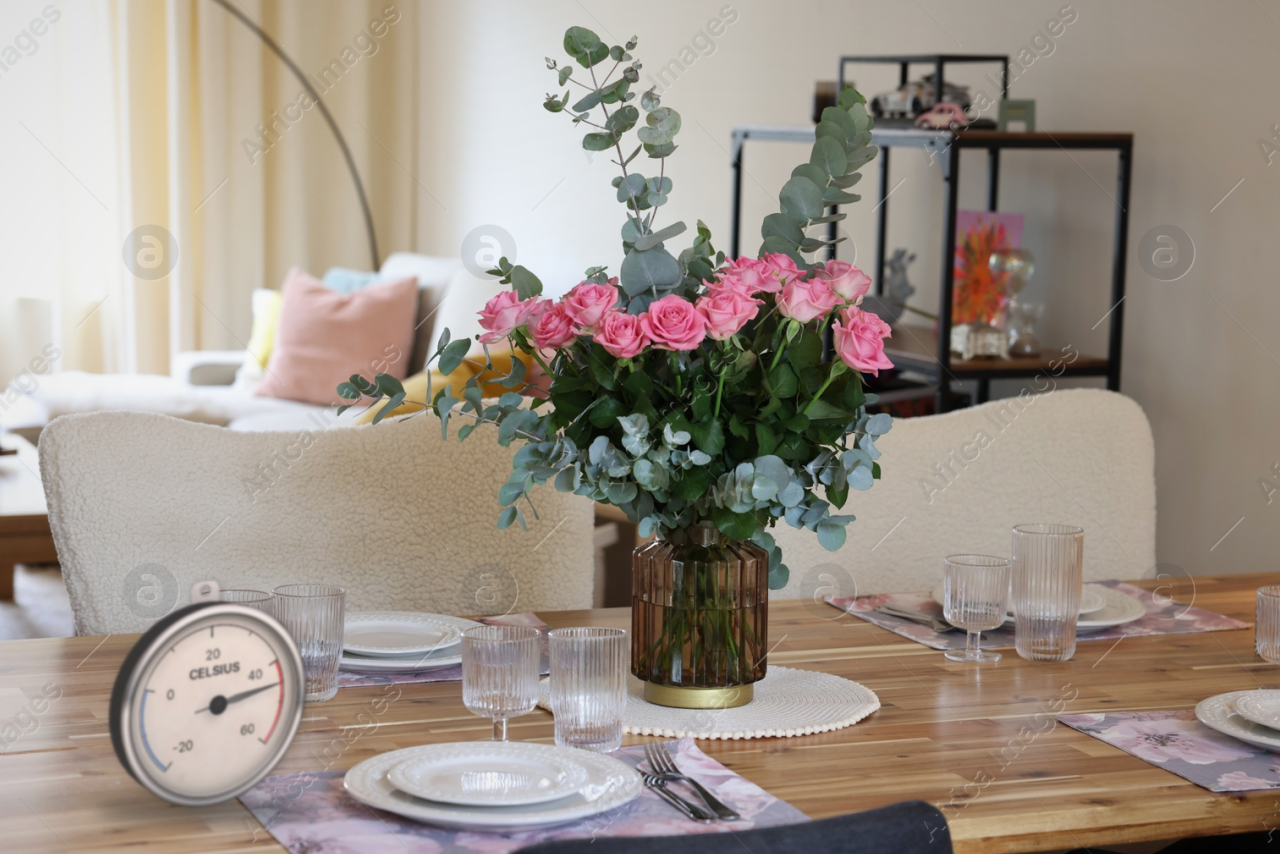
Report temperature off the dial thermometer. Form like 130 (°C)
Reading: 45 (°C)
